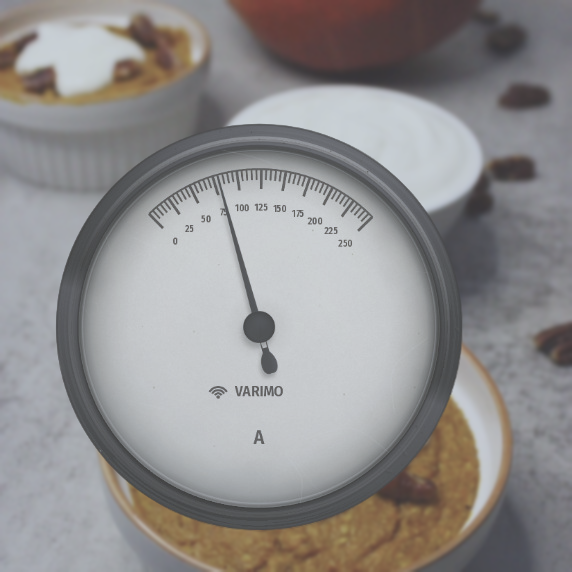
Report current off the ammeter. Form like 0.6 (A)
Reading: 80 (A)
